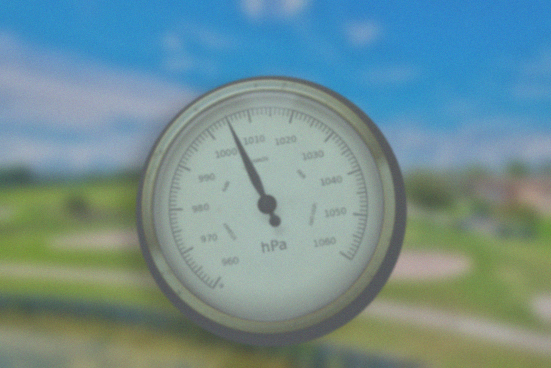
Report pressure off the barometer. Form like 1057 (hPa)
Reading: 1005 (hPa)
